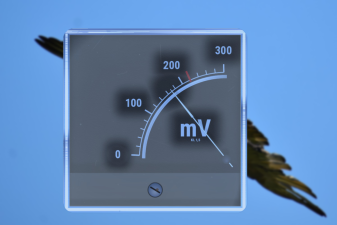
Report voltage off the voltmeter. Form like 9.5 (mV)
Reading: 170 (mV)
